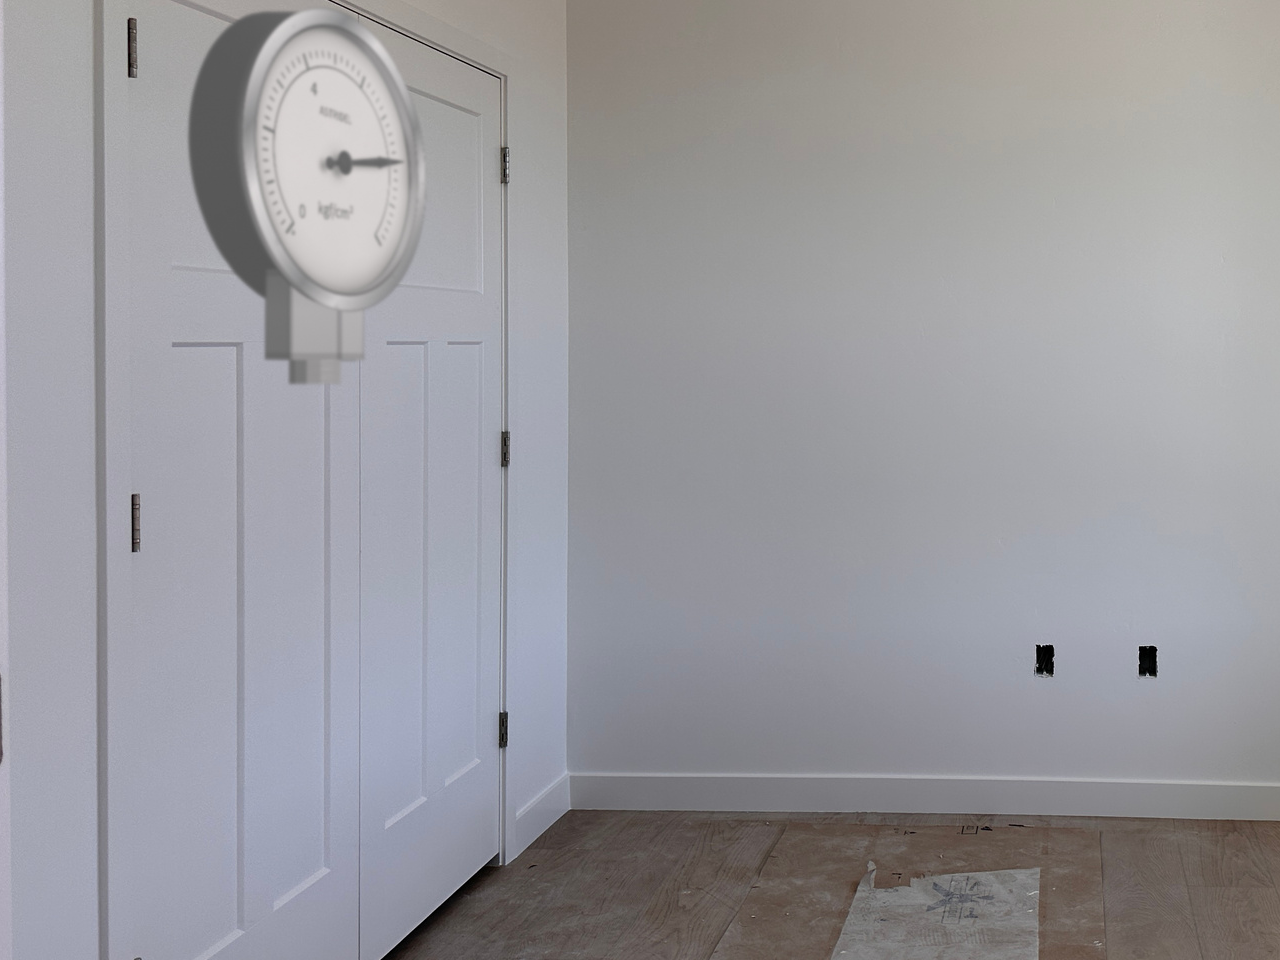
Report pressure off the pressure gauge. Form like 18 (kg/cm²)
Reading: 8 (kg/cm²)
